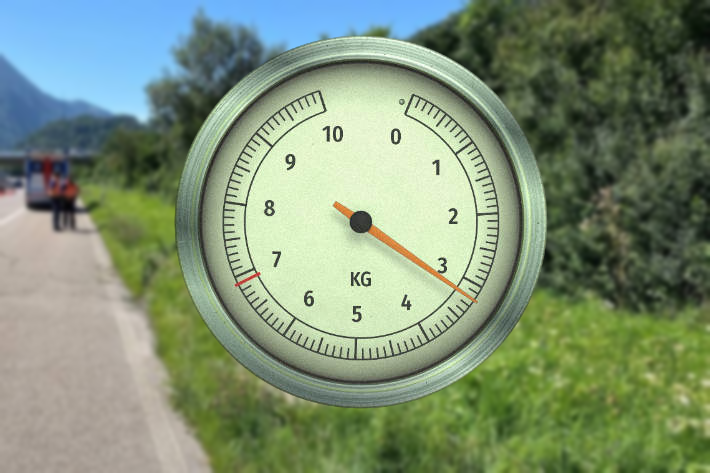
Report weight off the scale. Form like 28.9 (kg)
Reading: 3.2 (kg)
